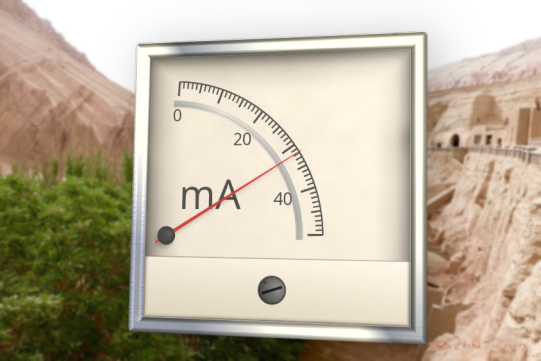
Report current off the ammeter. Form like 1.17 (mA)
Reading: 32 (mA)
